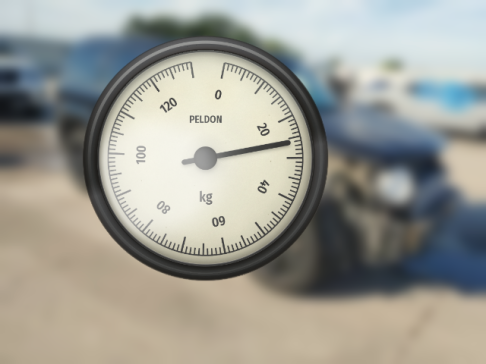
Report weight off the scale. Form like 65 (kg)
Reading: 26 (kg)
